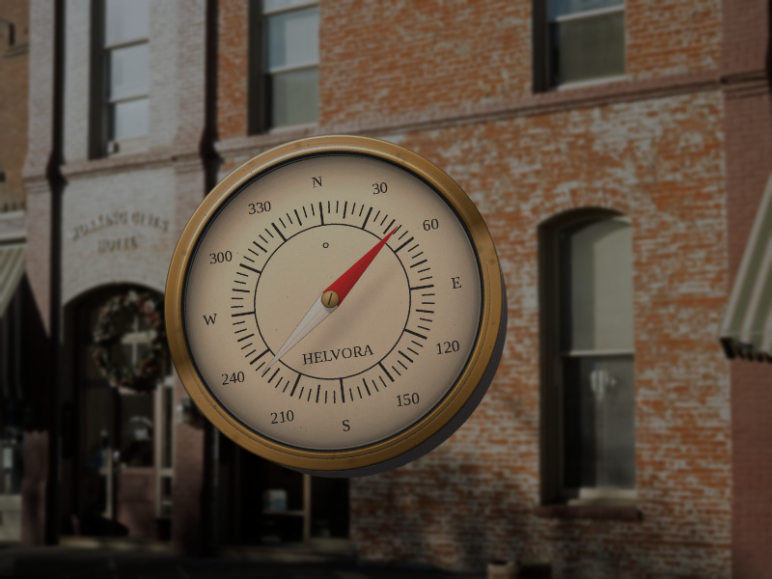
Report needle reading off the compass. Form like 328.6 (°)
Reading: 50 (°)
